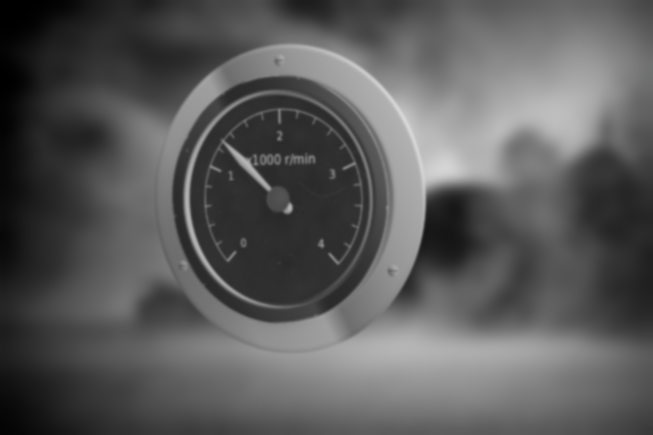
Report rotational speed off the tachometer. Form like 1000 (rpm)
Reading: 1300 (rpm)
